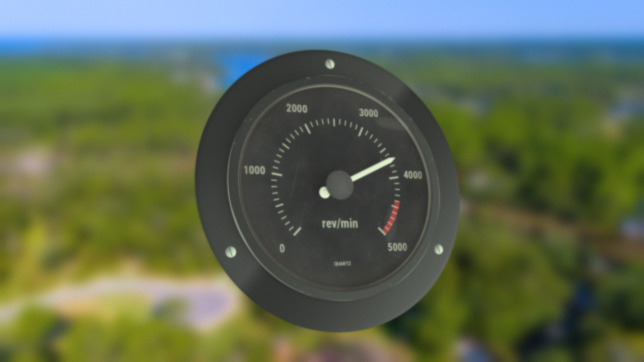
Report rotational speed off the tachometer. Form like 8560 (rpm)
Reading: 3700 (rpm)
